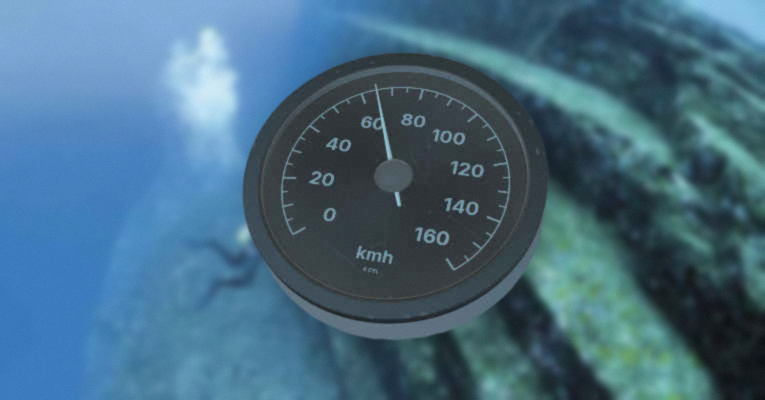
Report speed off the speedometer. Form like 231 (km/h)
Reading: 65 (km/h)
